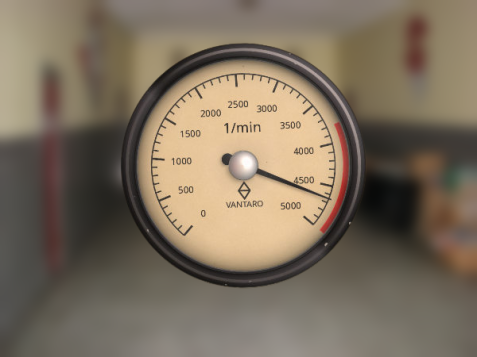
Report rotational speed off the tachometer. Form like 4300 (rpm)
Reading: 4650 (rpm)
